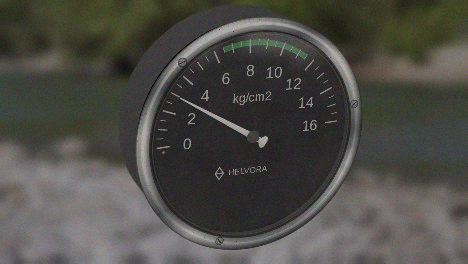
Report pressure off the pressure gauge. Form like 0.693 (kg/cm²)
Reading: 3 (kg/cm²)
